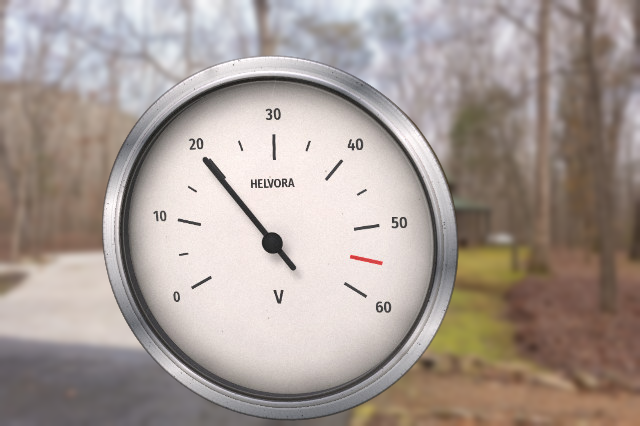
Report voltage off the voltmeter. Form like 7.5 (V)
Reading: 20 (V)
